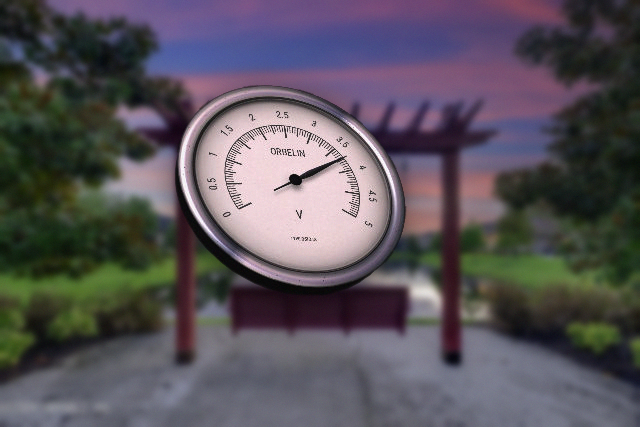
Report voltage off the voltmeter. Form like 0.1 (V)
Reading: 3.75 (V)
